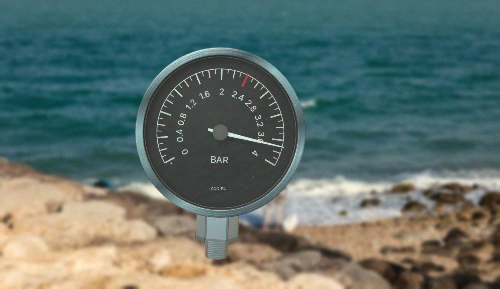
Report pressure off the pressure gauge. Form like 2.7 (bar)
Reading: 3.7 (bar)
